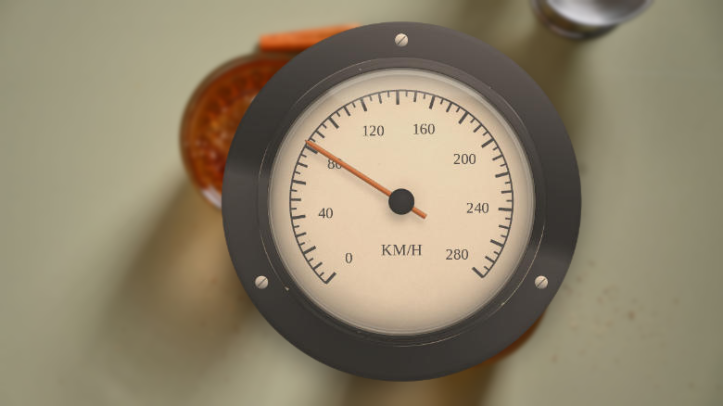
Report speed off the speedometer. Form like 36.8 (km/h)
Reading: 82.5 (km/h)
